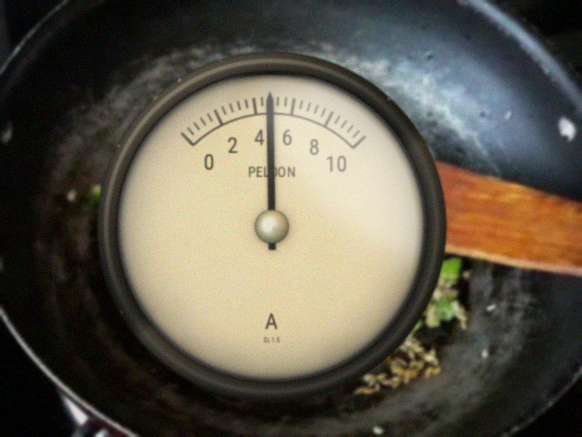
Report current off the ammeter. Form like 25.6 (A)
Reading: 4.8 (A)
